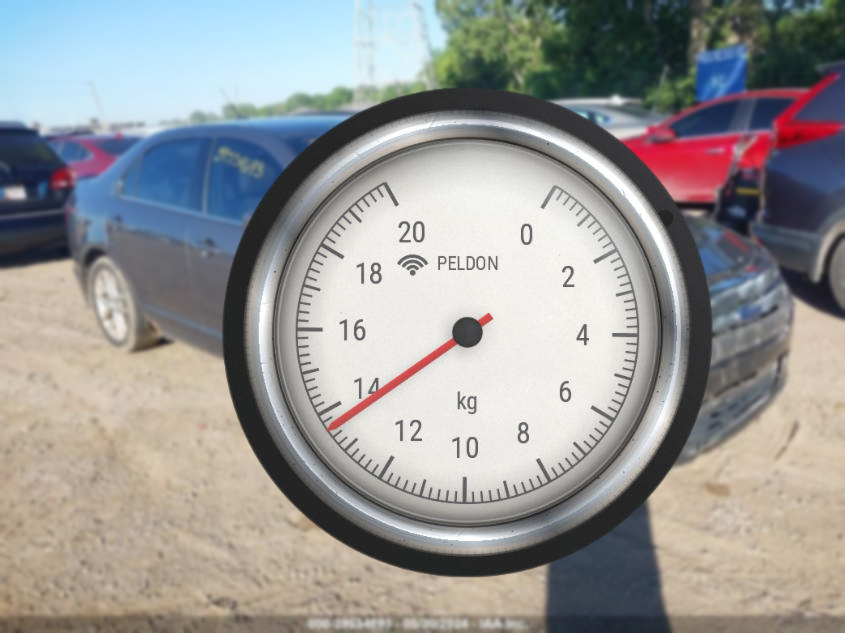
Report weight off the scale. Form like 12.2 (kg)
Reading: 13.6 (kg)
